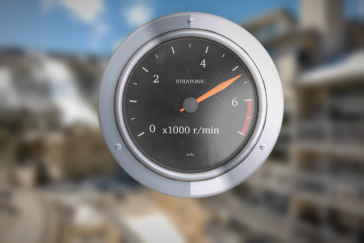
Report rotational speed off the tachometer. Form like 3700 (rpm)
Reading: 5250 (rpm)
